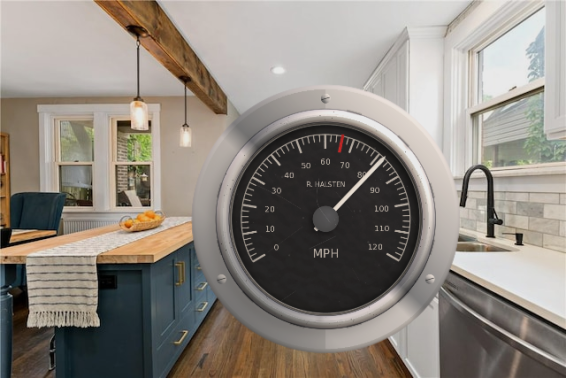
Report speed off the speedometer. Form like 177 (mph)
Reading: 82 (mph)
